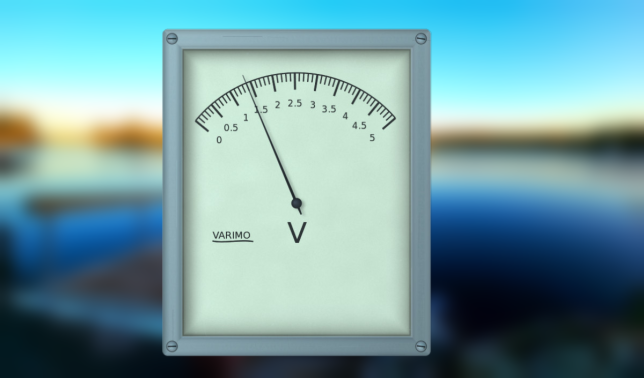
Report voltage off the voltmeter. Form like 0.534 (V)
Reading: 1.4 (V)
